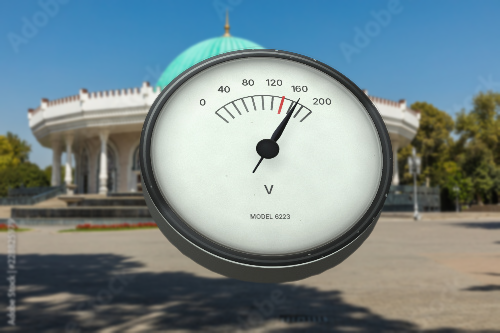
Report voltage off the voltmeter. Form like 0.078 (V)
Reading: 170 (V)
